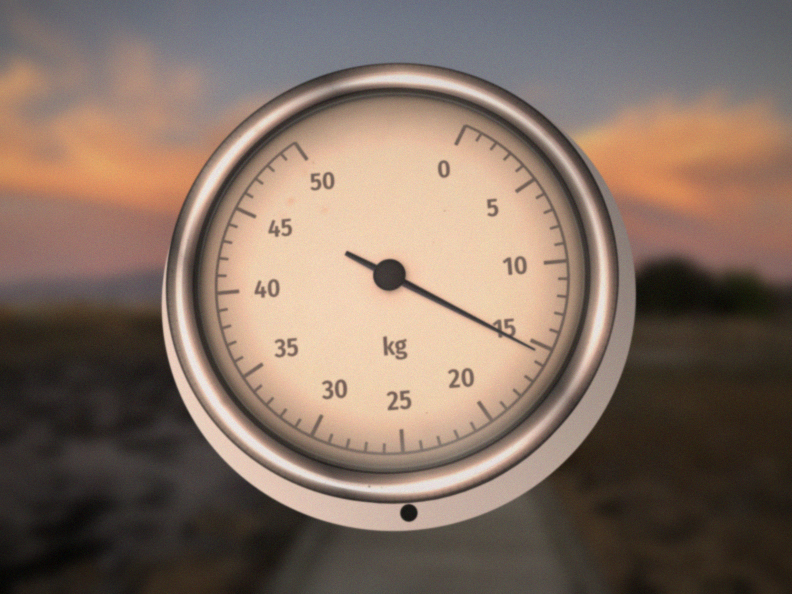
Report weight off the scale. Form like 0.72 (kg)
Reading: 15.5 (kg)
